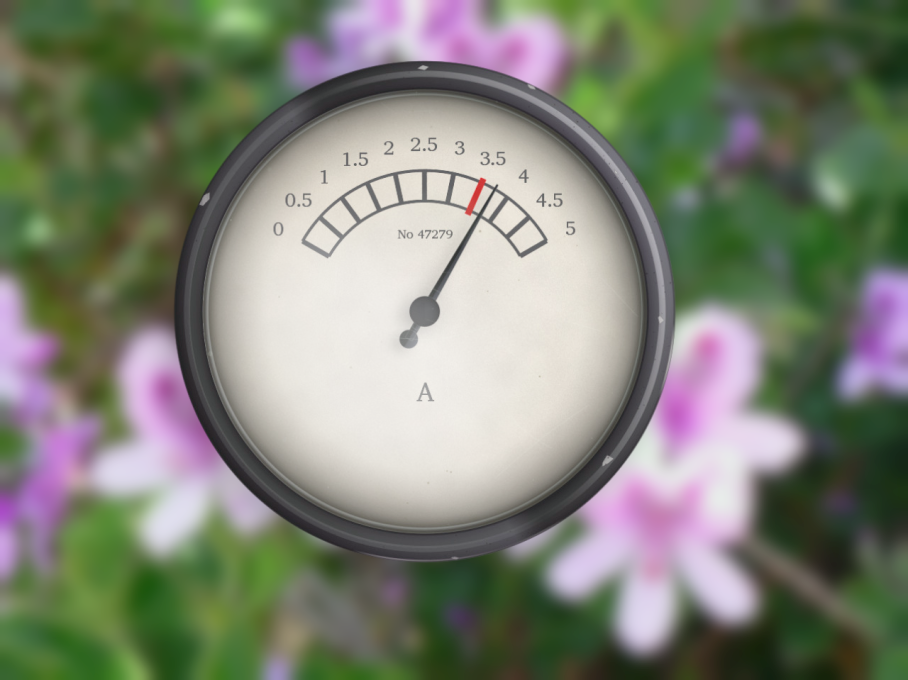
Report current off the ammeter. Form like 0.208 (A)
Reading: 3.75 (A)
